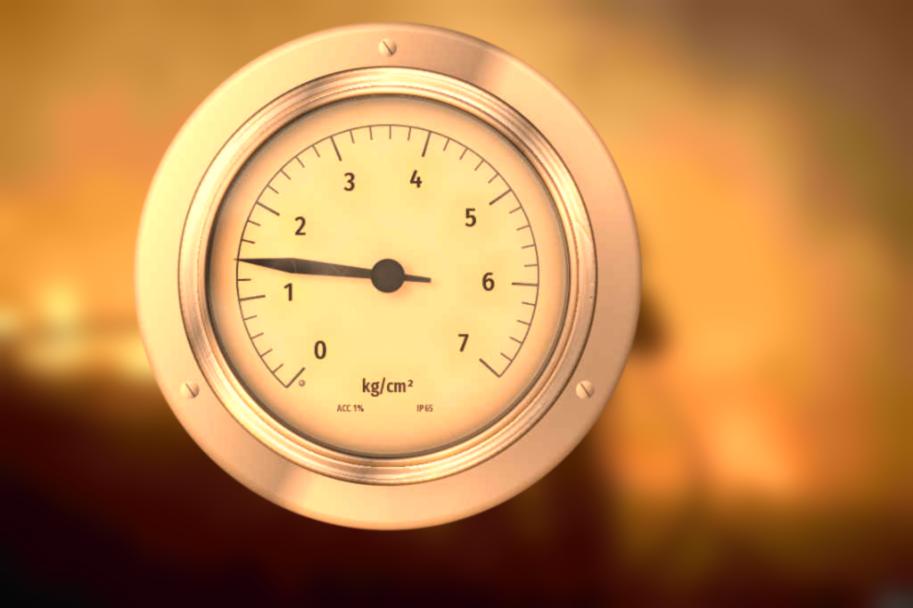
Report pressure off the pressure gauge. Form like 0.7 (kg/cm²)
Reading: 1.4 (kg/cm²)
